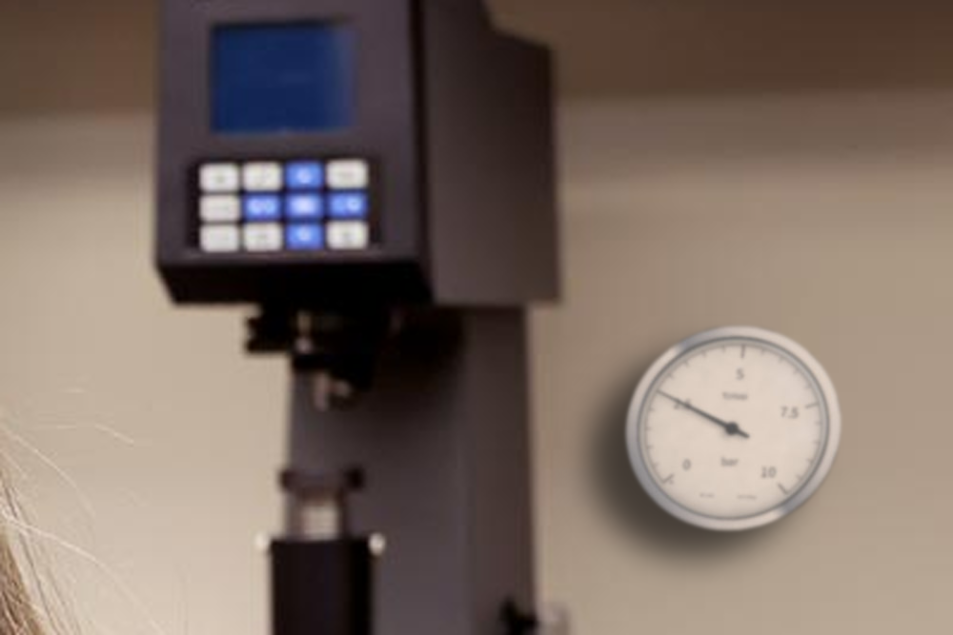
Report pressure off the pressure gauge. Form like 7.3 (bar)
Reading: 2.5 (bar)
